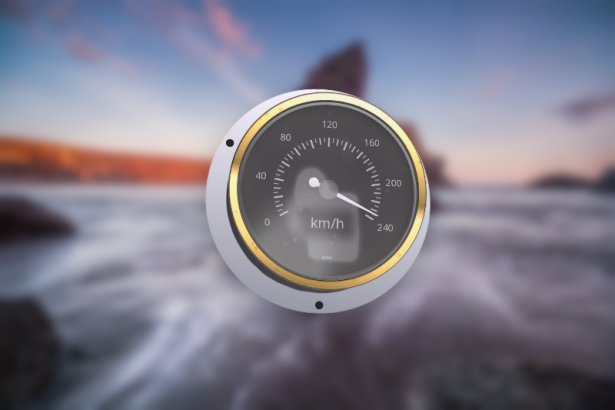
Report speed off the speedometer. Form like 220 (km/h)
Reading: 235 (km/h)
